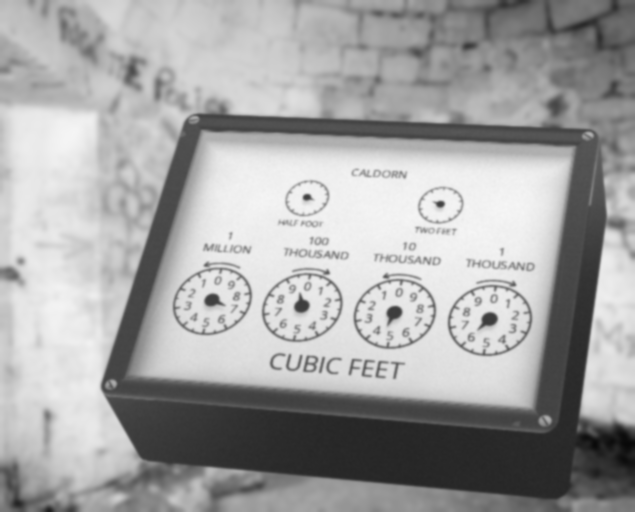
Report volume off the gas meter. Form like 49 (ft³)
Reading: 694600 (ft³)
